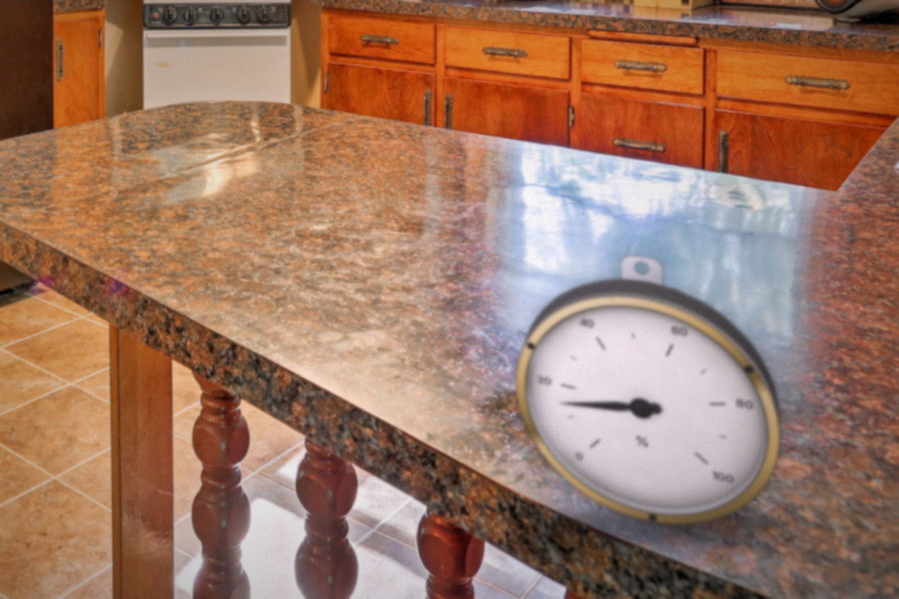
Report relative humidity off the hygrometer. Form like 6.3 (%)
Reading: 15 (%)
